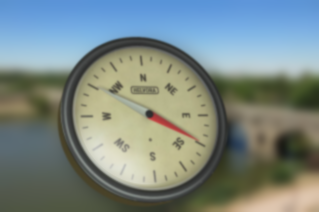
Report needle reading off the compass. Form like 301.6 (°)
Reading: 120 (°)
